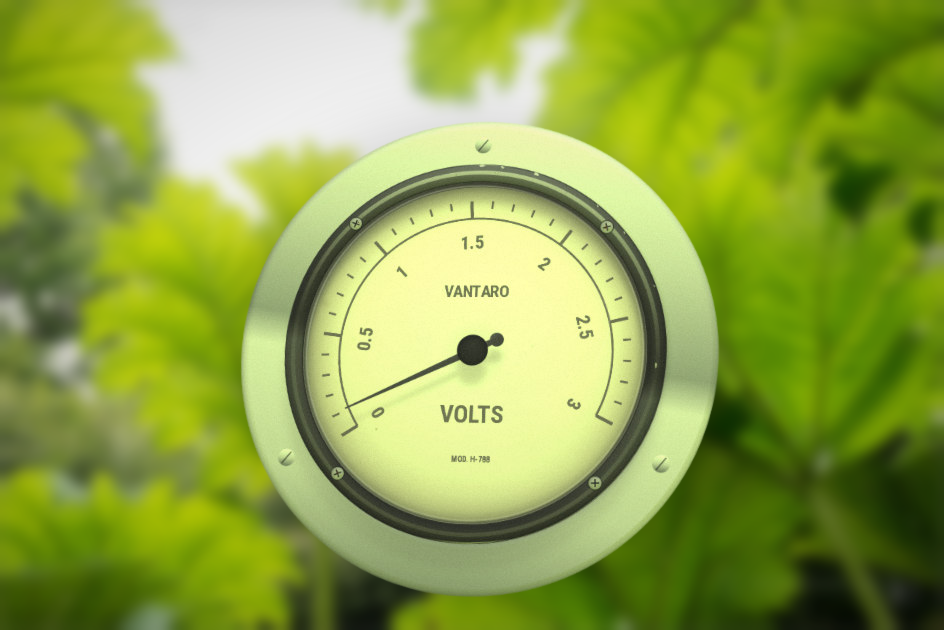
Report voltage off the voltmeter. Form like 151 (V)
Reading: 0.1 (V)
